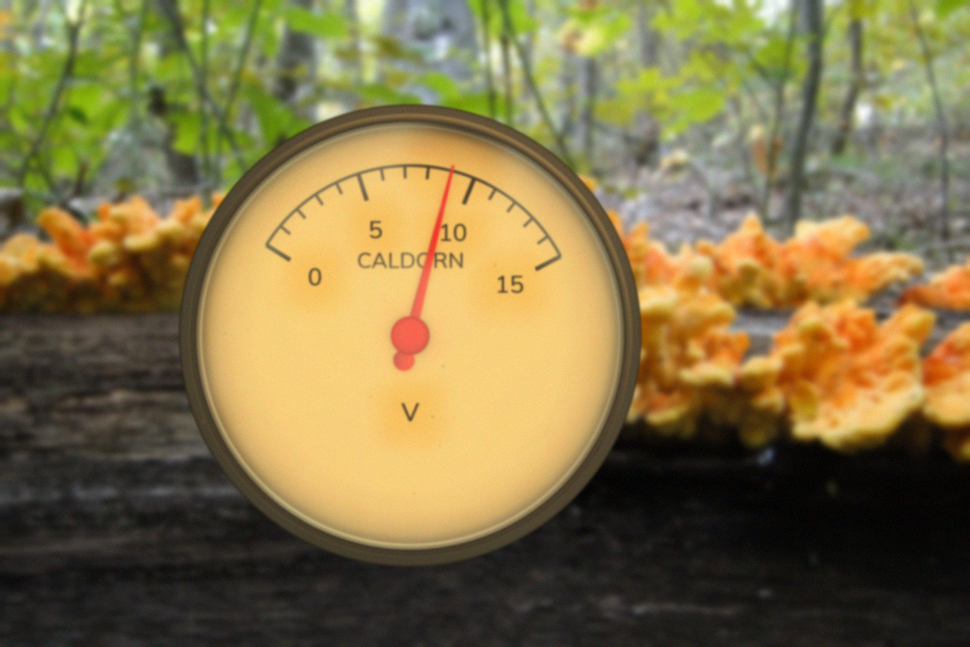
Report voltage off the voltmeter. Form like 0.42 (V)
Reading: 9 (V)
